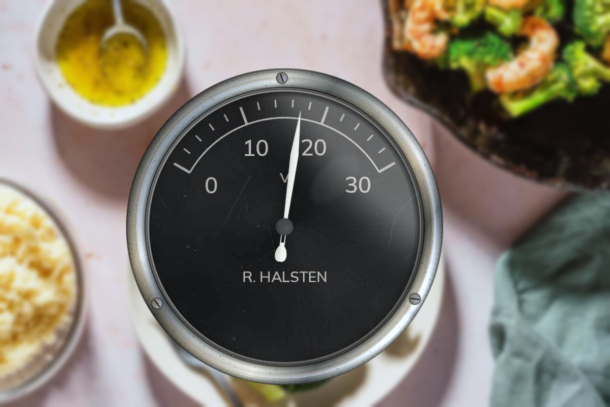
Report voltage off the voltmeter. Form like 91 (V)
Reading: 17 (V)
